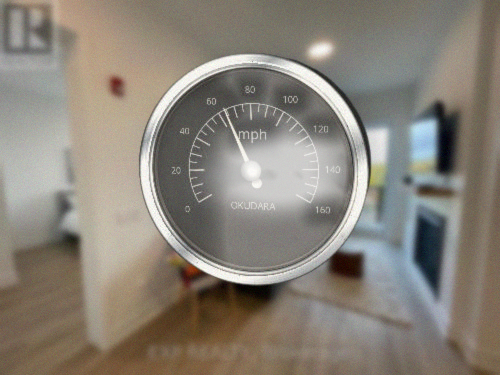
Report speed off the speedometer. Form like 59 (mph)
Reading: 65 (mph)
